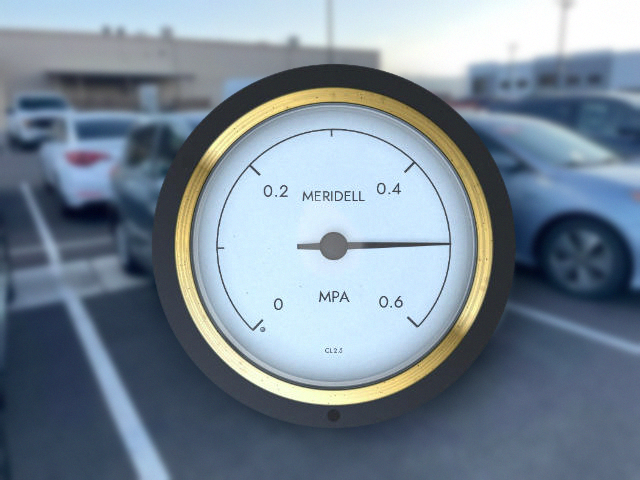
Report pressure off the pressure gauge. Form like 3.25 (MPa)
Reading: 0.5 (MPa)
